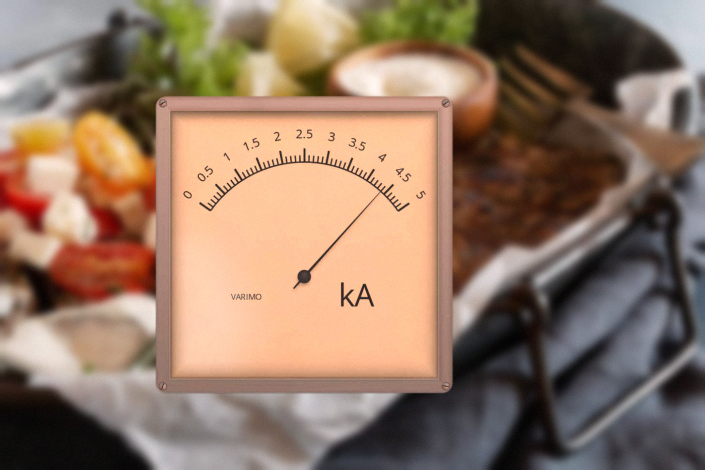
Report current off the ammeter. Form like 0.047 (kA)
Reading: 4.4 (kA)
